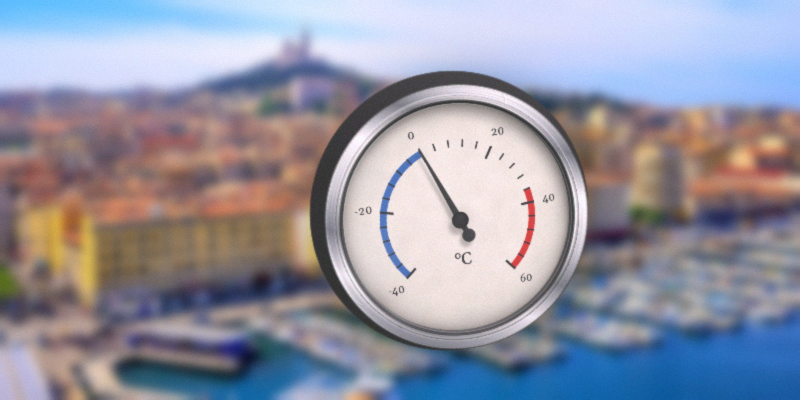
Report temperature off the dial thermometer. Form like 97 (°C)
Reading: 0 (°C)
